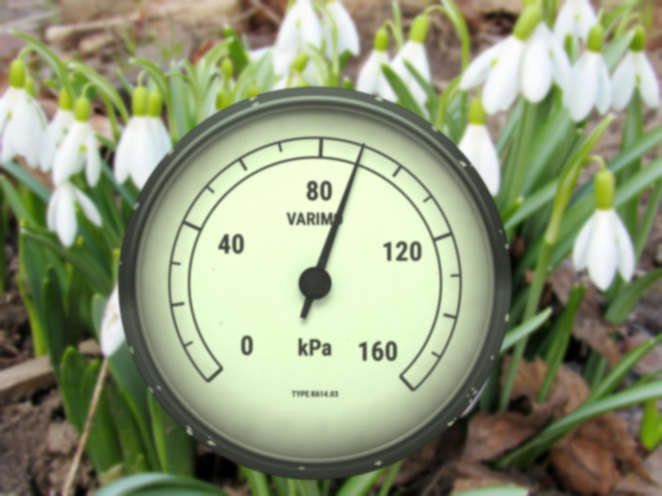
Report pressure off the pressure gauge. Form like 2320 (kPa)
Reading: 90 (kPa)
